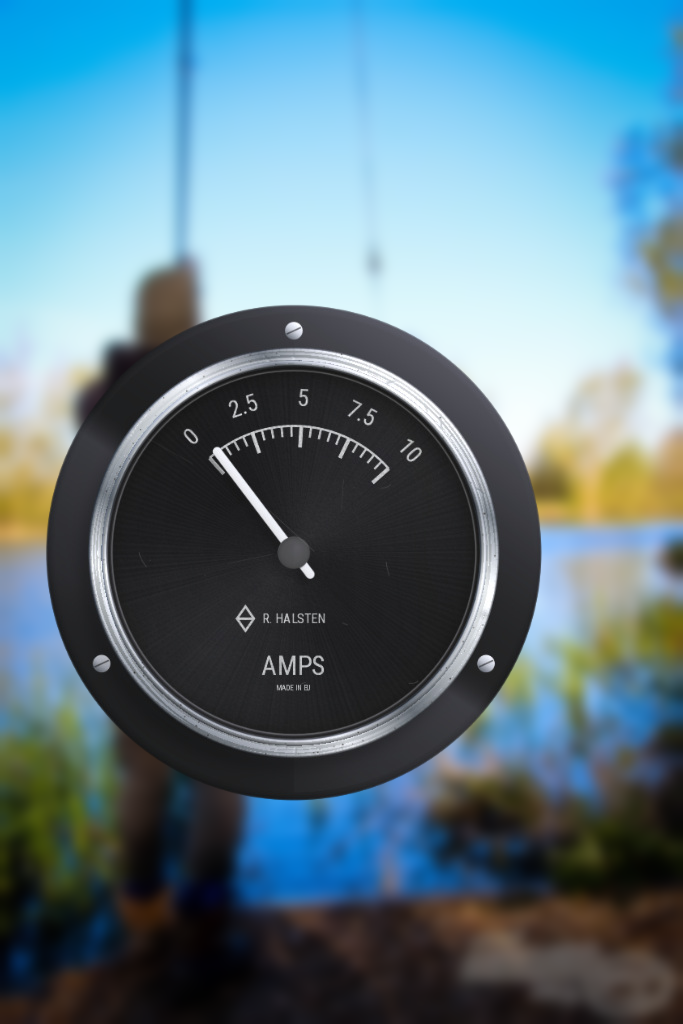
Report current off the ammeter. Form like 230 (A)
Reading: 0.5 (A)
